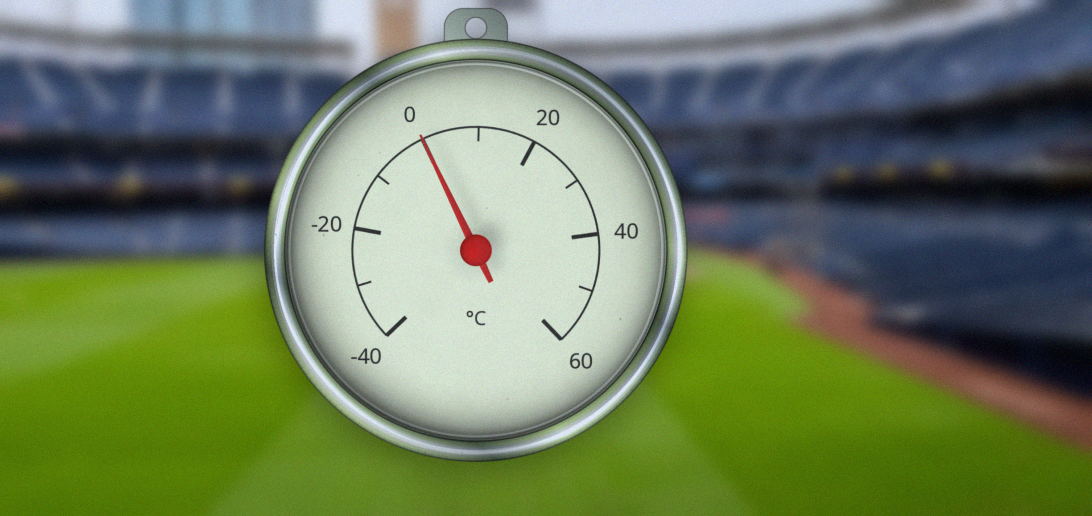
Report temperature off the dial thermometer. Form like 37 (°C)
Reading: 0 (°C)
